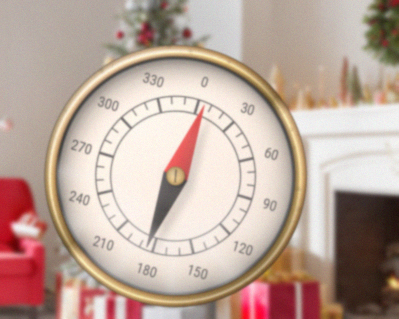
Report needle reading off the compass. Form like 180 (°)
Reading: 5 (°)
